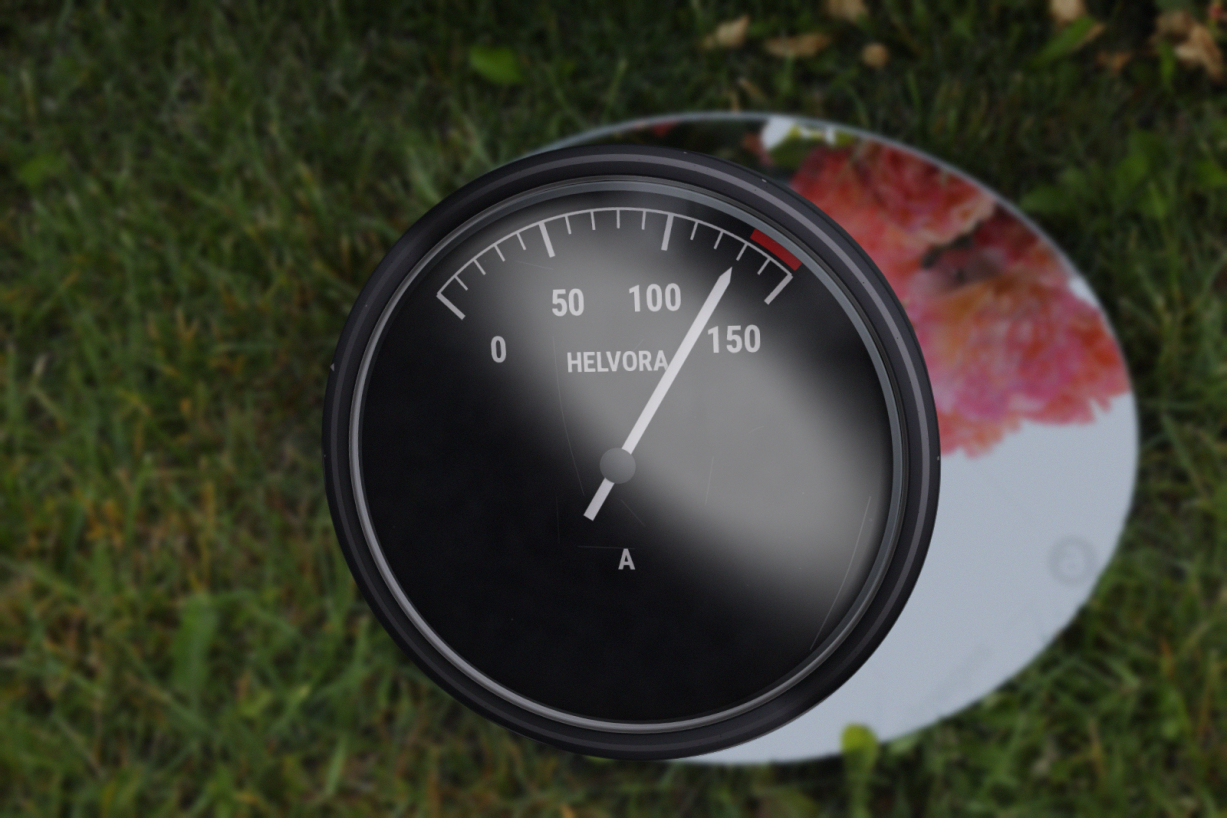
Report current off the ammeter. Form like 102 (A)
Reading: 130 (A)
